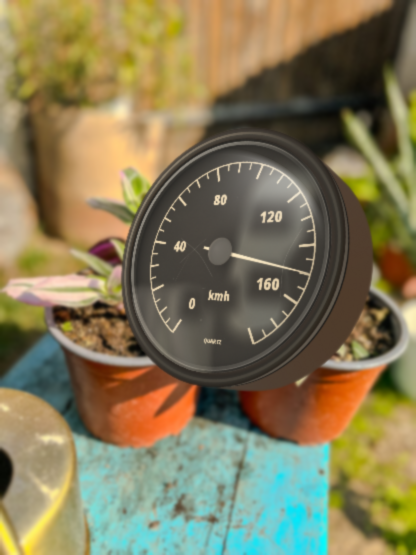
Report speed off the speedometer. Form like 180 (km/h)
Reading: 150 (km/h)
